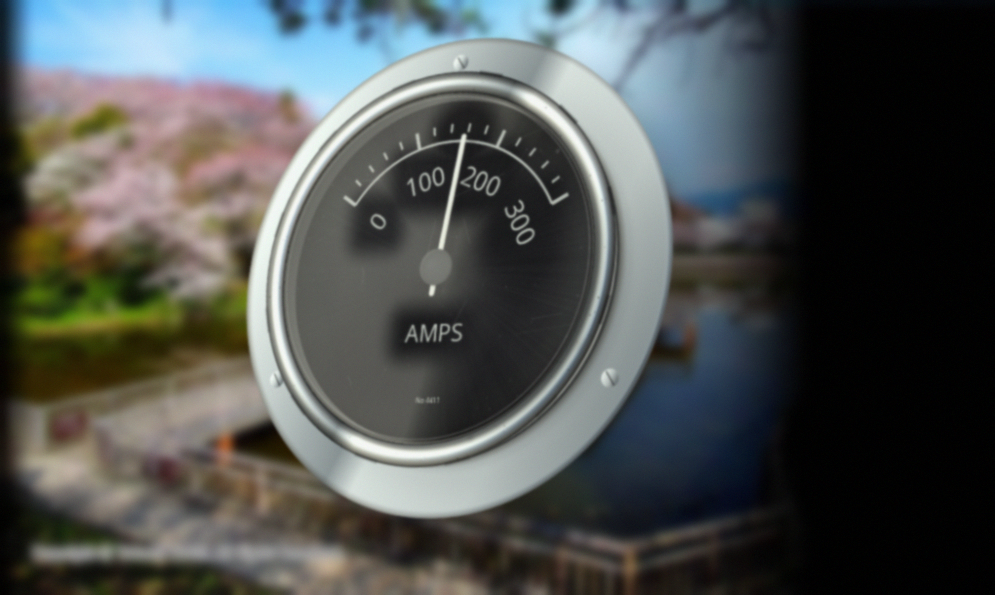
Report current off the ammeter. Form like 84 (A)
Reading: 160 (A)
